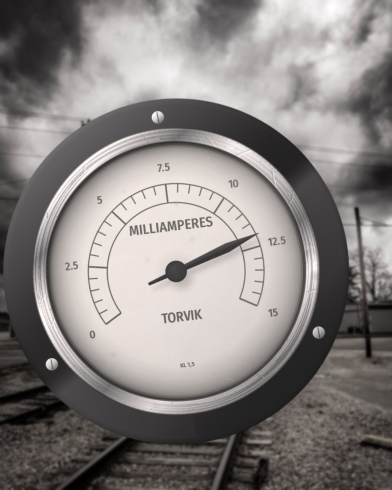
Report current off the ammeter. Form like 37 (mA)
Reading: 12 (mA)
